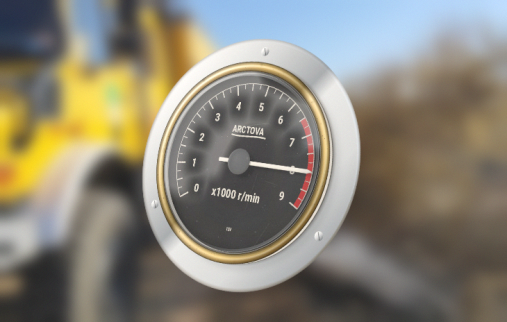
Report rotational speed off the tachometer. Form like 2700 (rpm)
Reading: 8000 (rpm)
